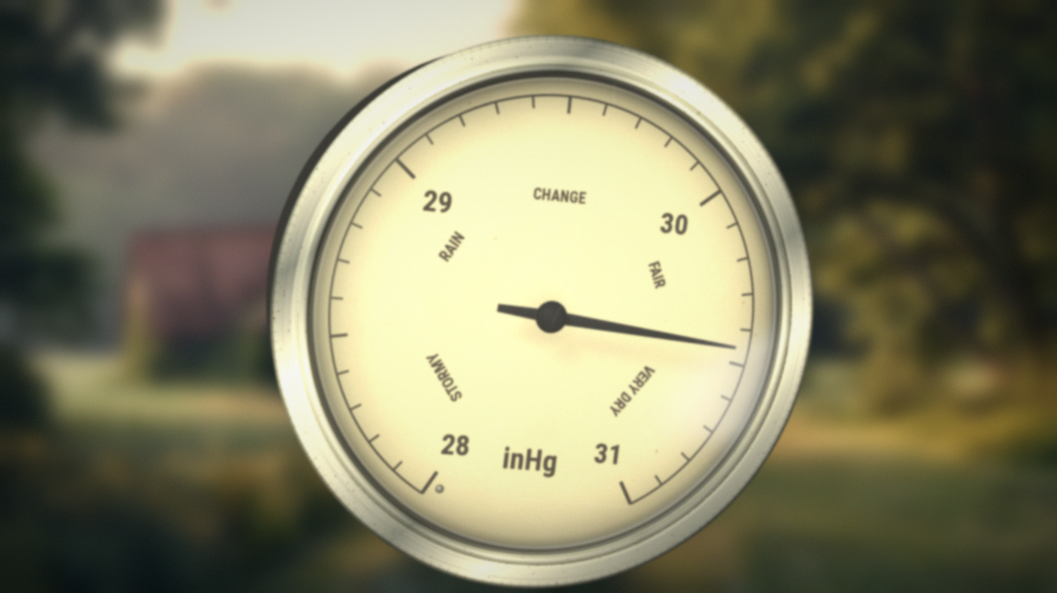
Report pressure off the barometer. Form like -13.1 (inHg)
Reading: 30.45 (inHg)
